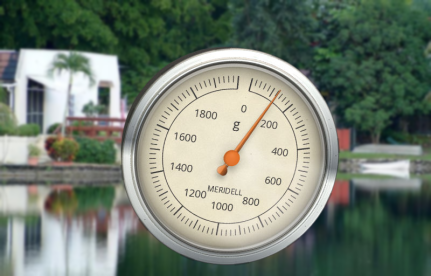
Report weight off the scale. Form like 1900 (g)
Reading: 120 (g)
